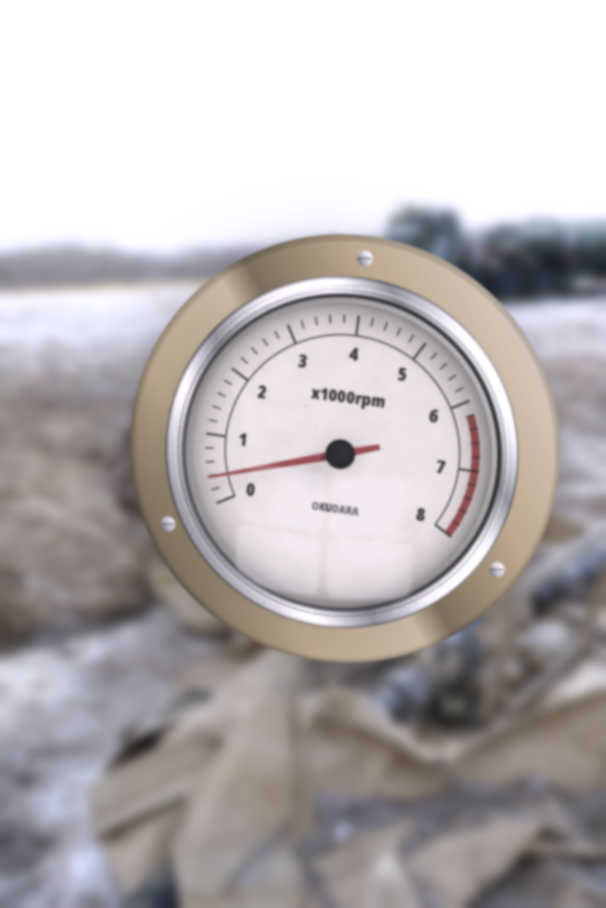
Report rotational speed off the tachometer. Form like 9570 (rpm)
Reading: 400 (rpm)
